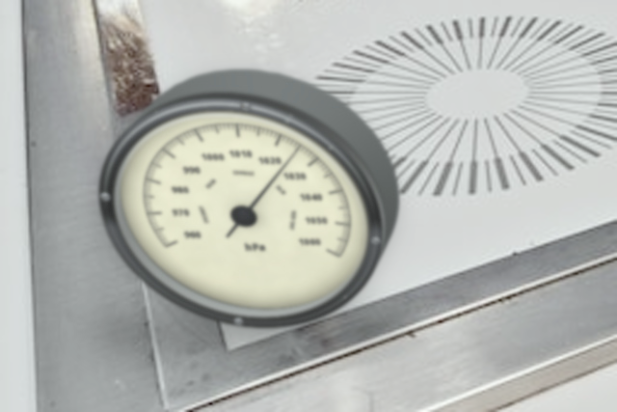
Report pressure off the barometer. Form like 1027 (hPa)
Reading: 1025 (hPa)
